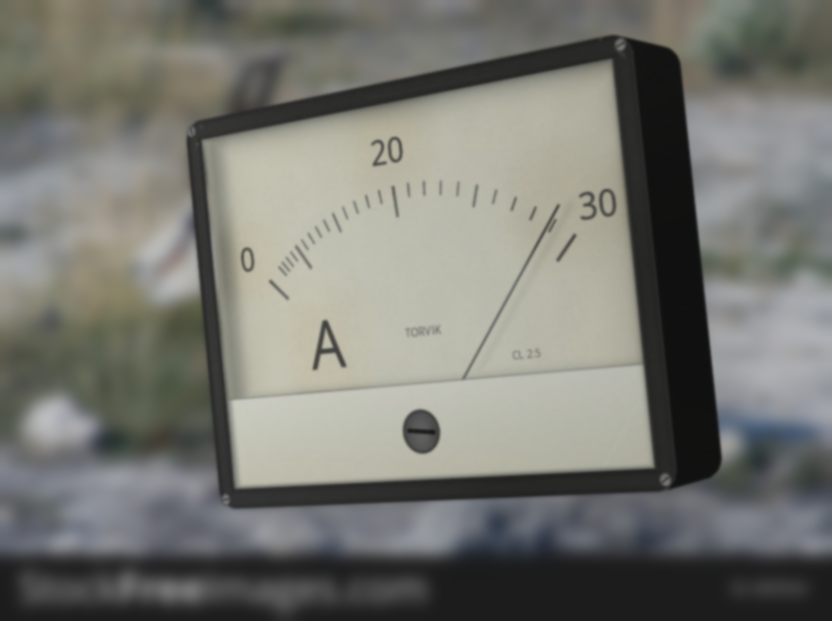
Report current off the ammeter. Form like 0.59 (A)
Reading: 29 (A)
